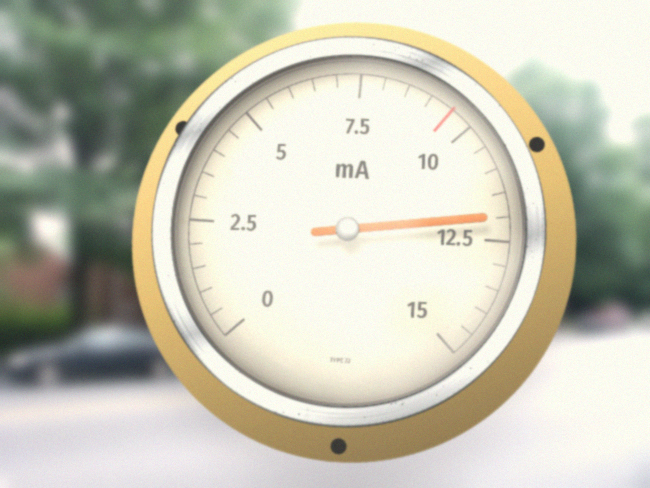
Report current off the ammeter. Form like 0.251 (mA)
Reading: 12 (mA)
